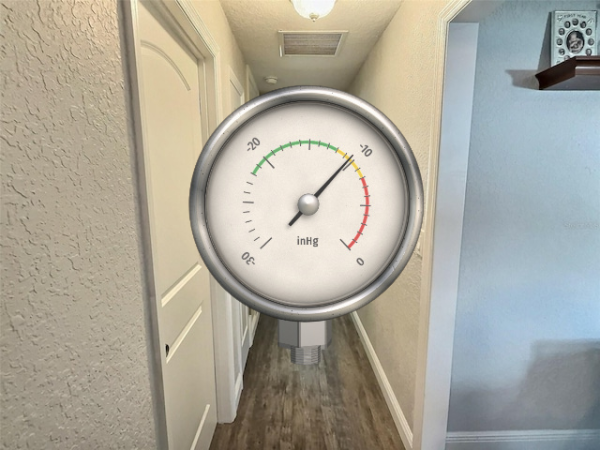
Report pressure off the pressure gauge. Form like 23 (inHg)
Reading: -10.5 (inHg)
